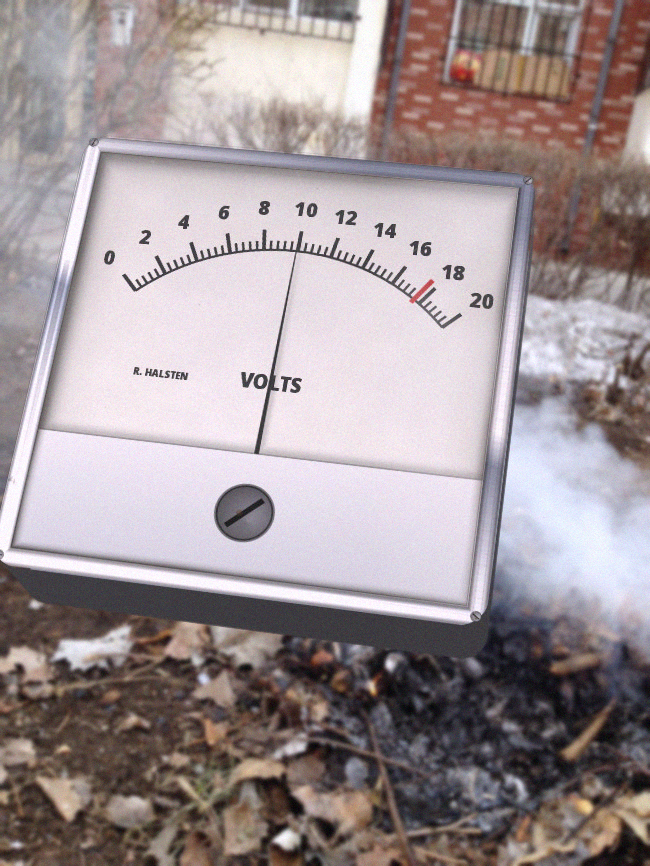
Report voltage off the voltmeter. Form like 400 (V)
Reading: 10 (V)
